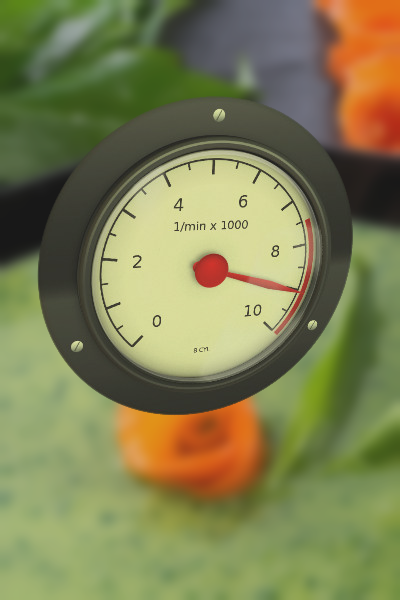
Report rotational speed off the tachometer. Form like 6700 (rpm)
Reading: 9000 (rpm)
